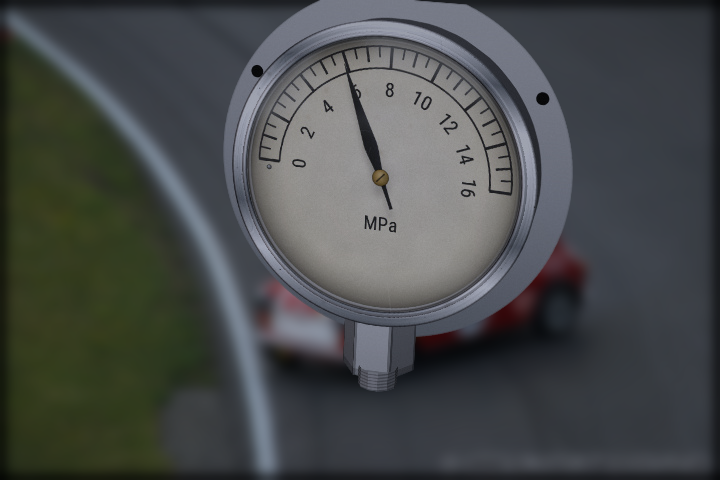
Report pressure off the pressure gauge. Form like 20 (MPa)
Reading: 6 (MPa)
